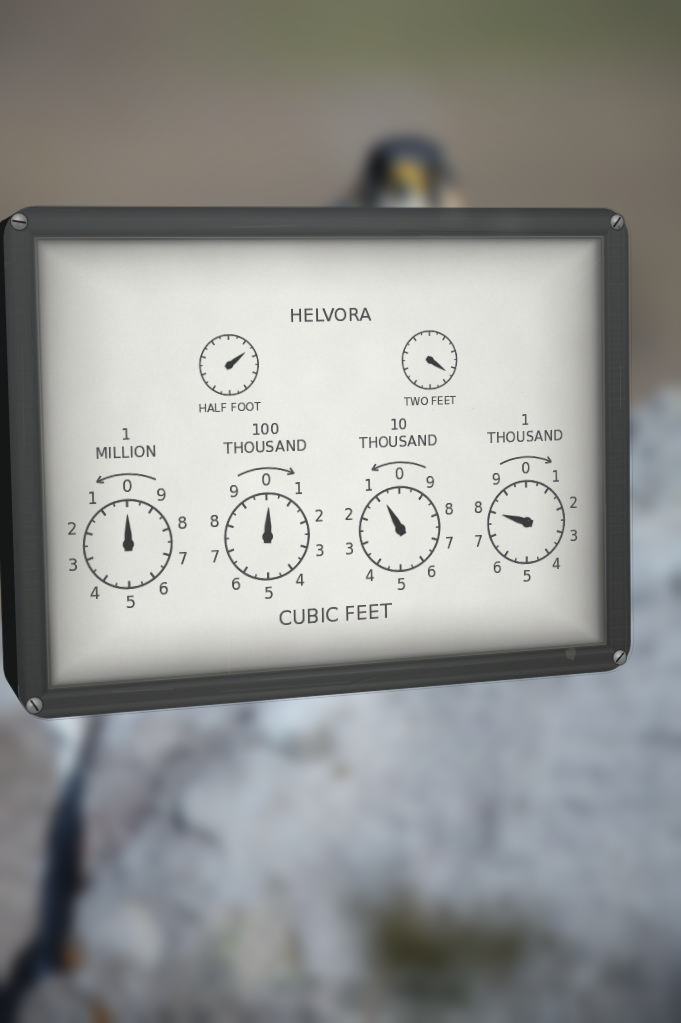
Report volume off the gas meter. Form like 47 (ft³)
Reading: 800 (ft³)
